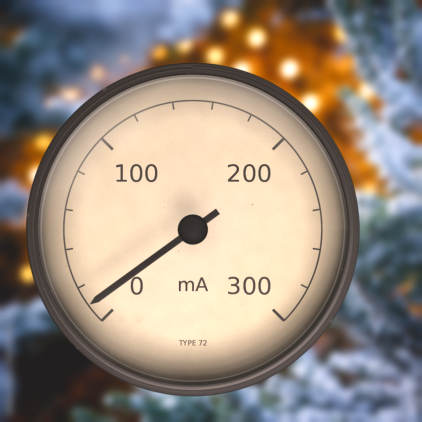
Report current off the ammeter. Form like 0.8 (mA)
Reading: 10 (mA)
